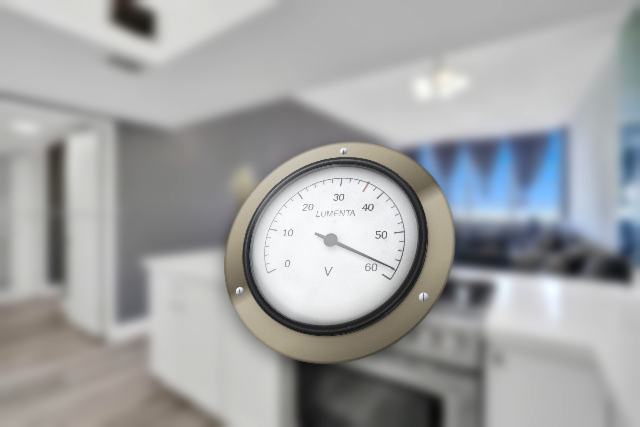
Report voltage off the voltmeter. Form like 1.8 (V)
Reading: 58 (V)
